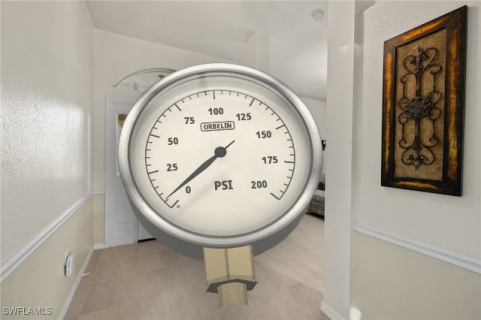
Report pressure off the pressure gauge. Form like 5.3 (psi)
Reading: 5 (psi)
